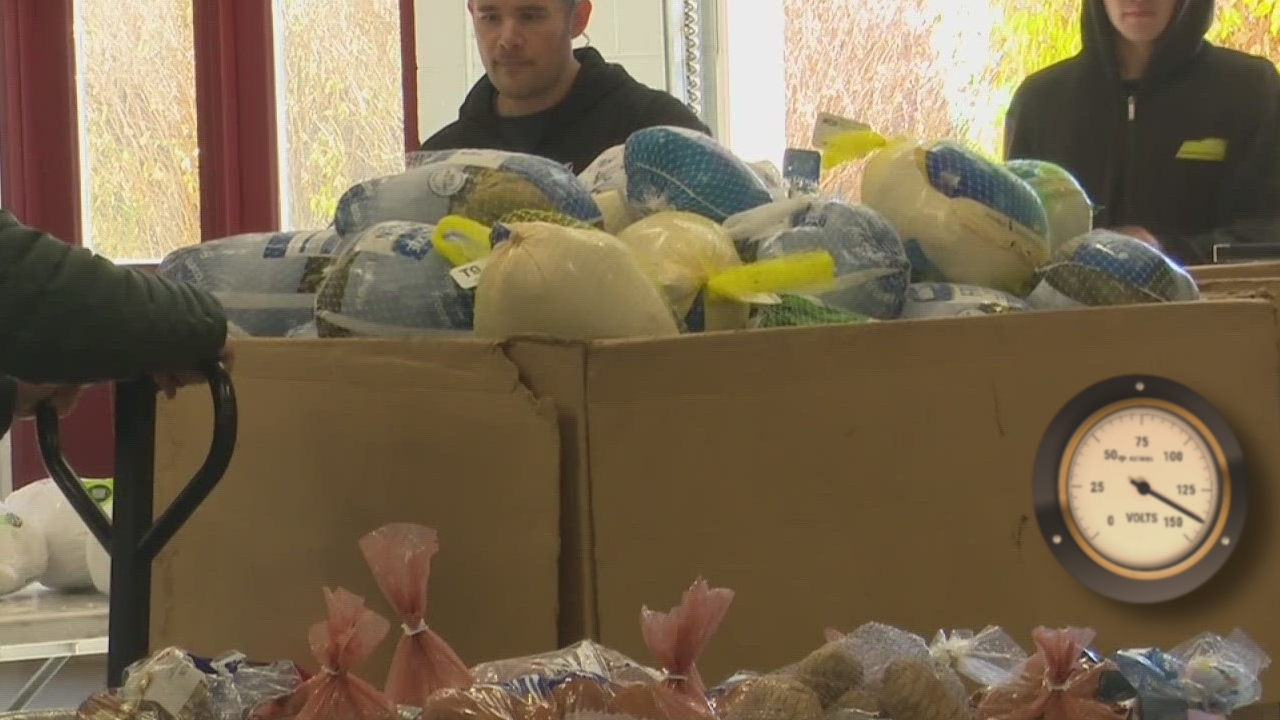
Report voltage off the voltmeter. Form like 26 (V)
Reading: 140 (V)
